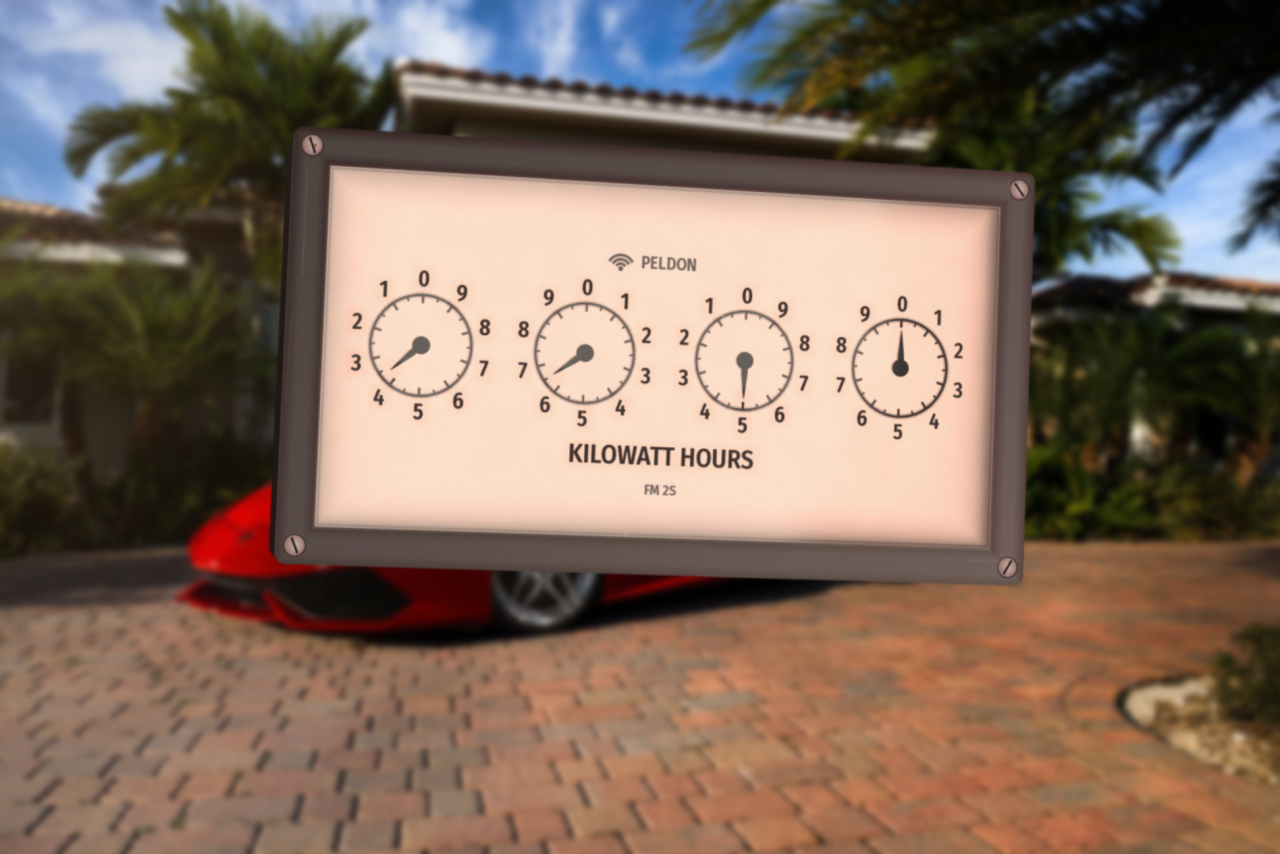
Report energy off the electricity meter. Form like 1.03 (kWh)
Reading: 3650 (kWh)
